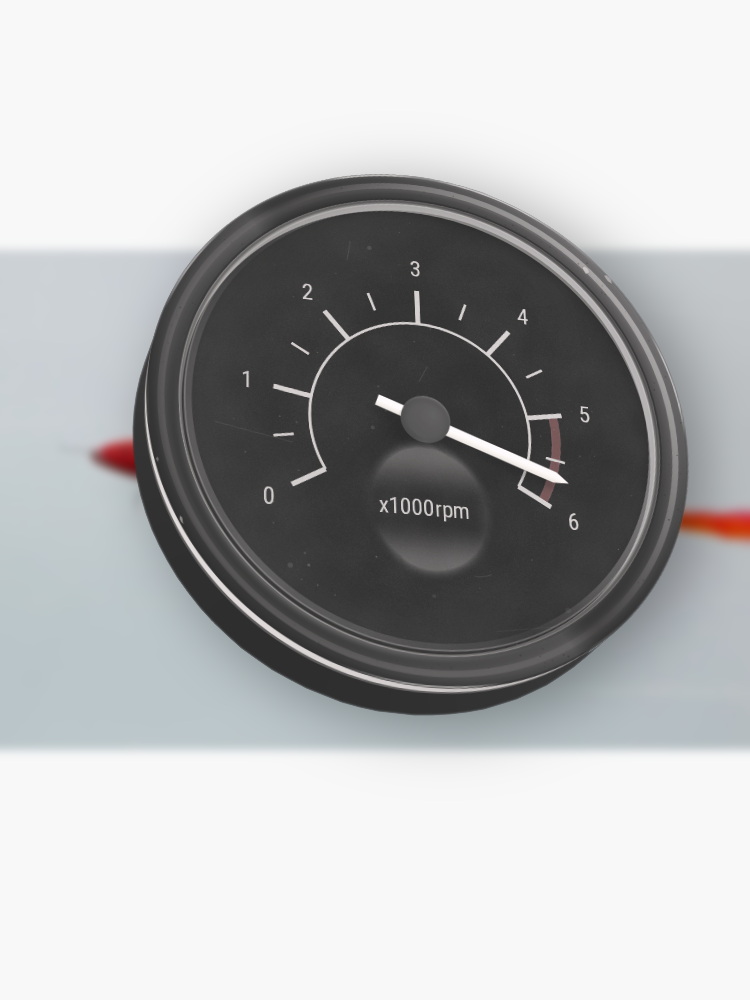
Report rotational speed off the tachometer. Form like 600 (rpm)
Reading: 5750 (rpm)
